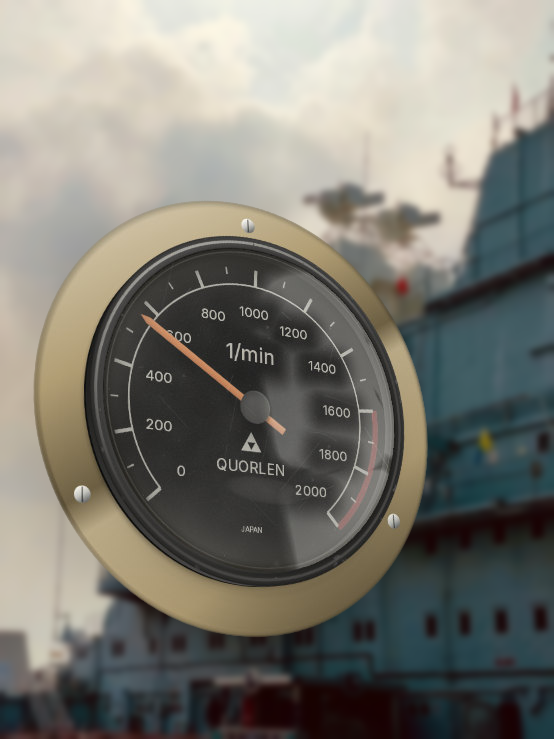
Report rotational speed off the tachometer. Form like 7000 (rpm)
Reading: 550 (rpm)
